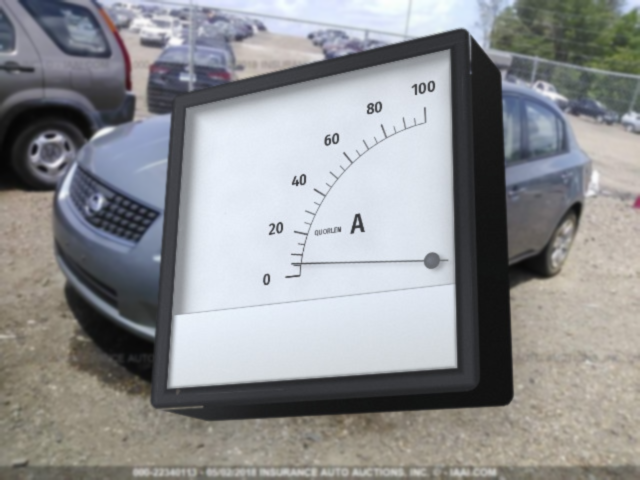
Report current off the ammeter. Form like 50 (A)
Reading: 5 (A)
